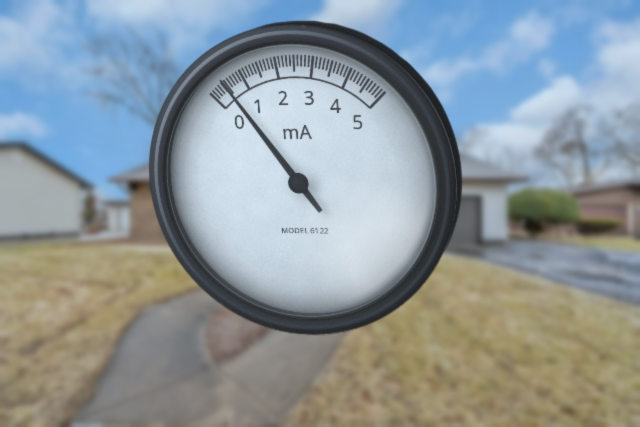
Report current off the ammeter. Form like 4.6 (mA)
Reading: 0.5 (mA)
